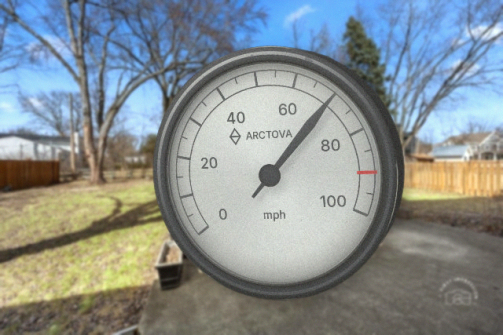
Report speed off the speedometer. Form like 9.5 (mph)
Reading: 70 (mph)
